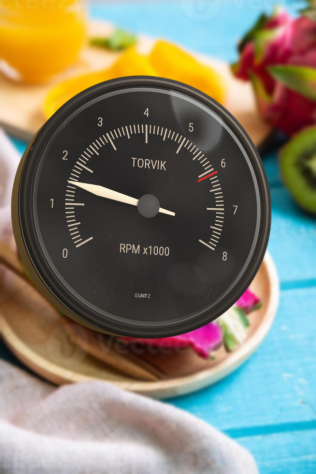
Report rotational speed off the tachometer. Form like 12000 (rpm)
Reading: 1500 (rpm)
